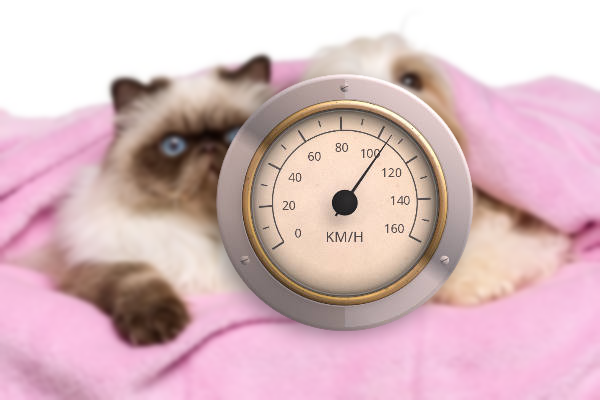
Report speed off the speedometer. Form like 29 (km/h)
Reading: 105 (km/h)
